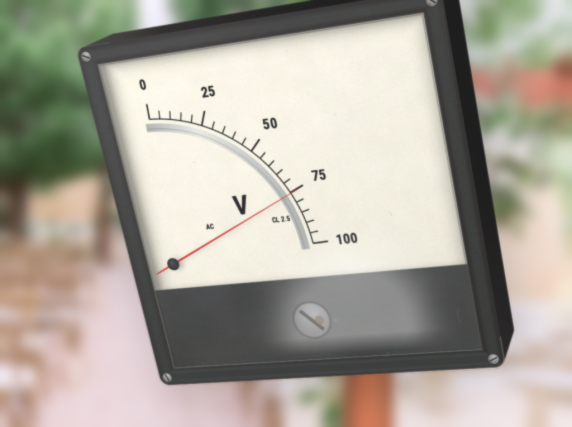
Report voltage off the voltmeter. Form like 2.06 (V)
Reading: 75 (V)
